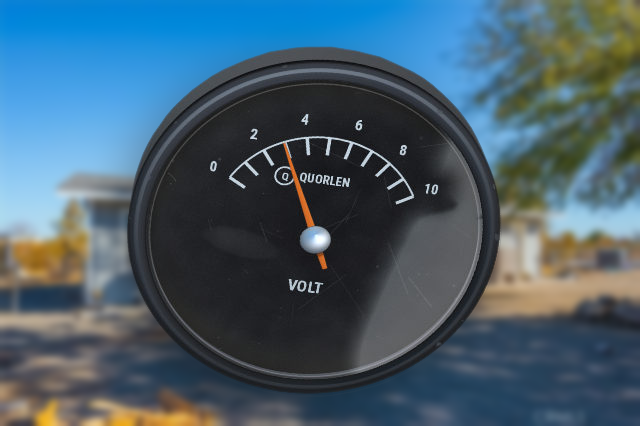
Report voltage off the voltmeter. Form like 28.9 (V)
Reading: 3 (V)
